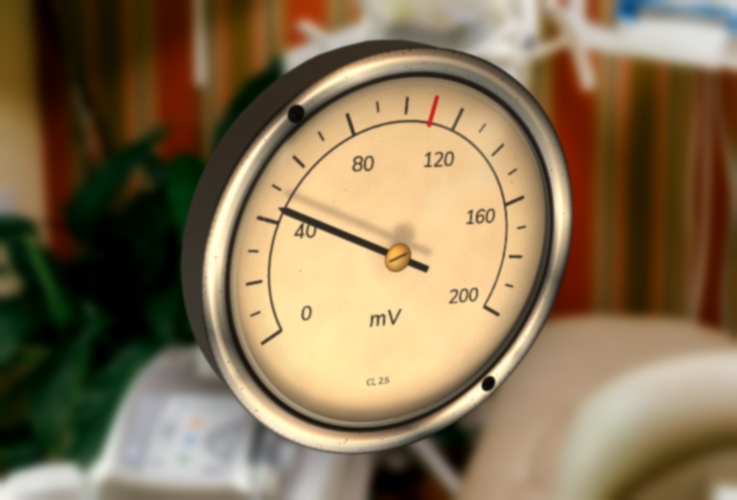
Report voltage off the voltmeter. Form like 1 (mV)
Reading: 45 (mV)
